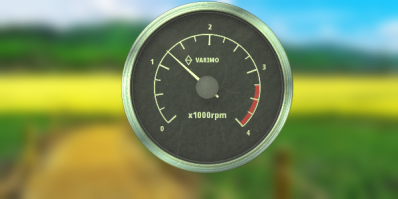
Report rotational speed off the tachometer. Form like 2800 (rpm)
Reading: 1250 (rpm)
